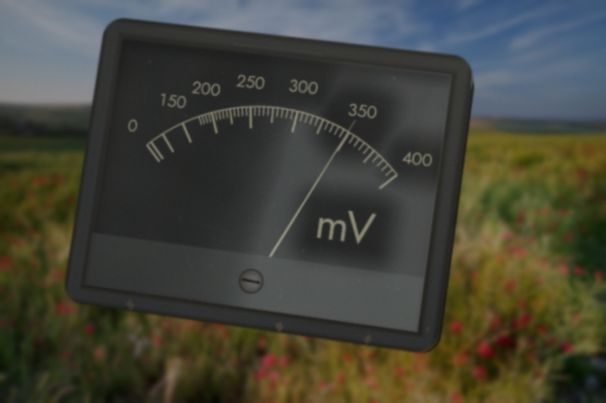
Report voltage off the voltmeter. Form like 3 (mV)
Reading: 350 (mV)
